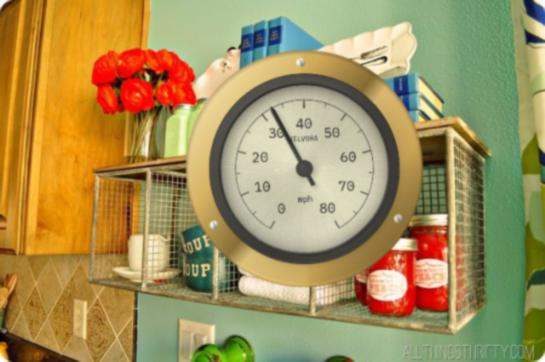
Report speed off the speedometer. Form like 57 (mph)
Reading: 32.5 (mph)
